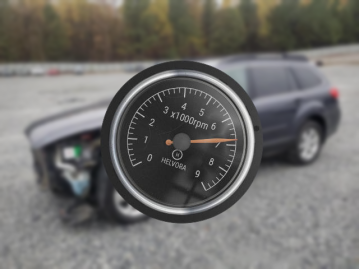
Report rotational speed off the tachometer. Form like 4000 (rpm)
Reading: 6800 (rpm)
